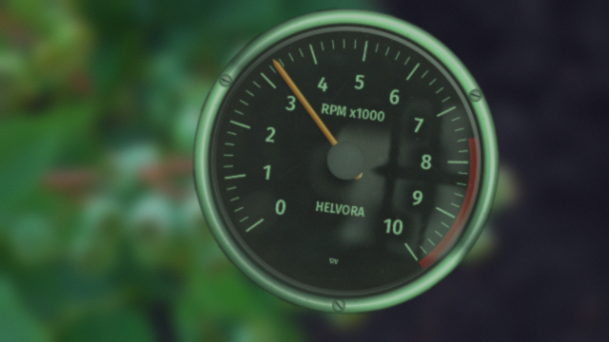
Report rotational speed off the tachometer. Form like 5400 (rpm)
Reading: 3300 (rpm)
